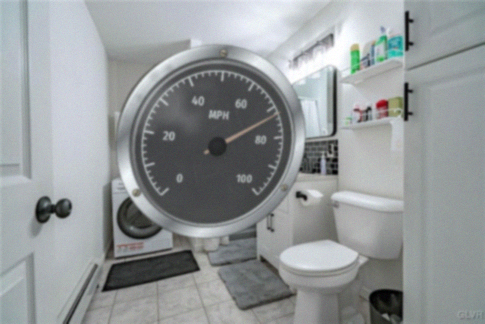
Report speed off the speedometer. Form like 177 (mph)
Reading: 72 (mph)
